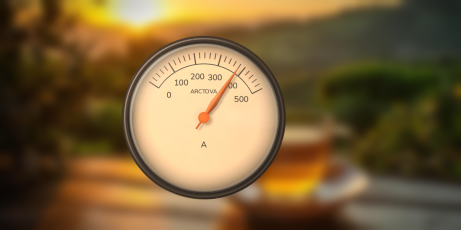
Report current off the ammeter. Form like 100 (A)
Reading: 380 (A)
